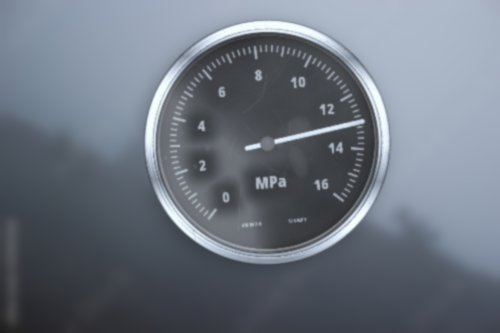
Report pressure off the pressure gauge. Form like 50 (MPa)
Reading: 13 (MPa)
